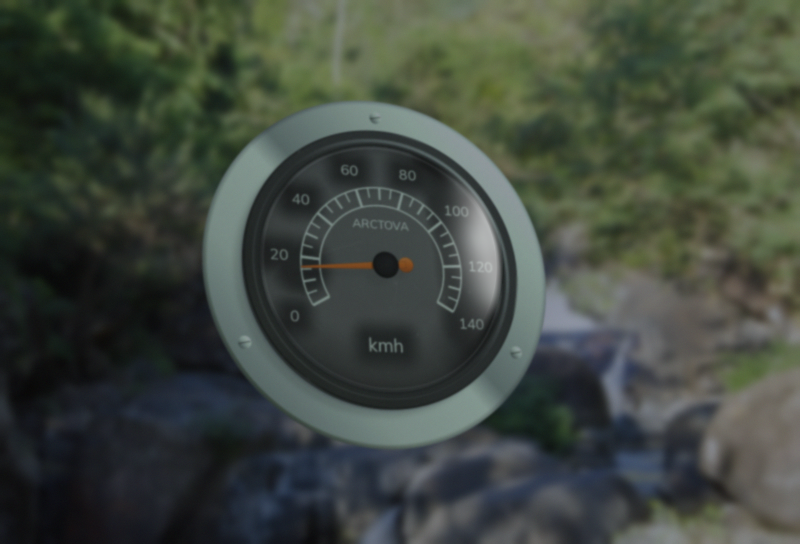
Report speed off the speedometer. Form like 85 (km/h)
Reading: 15 (km/h)
